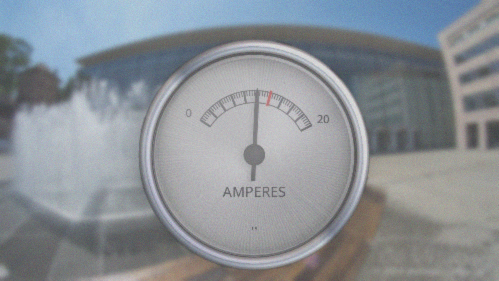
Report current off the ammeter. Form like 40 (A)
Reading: 10 (A)
